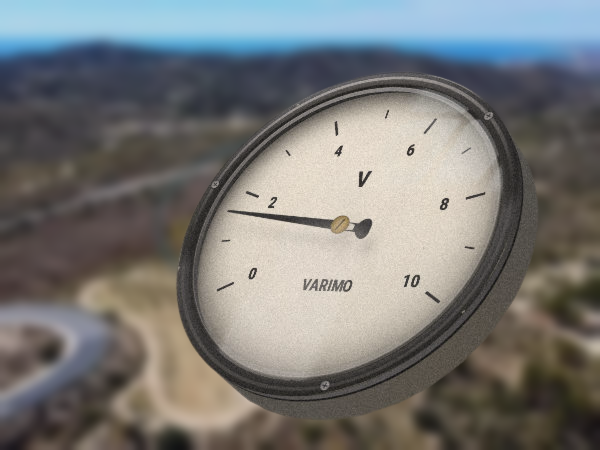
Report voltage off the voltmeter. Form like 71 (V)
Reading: 1.5 (V)
